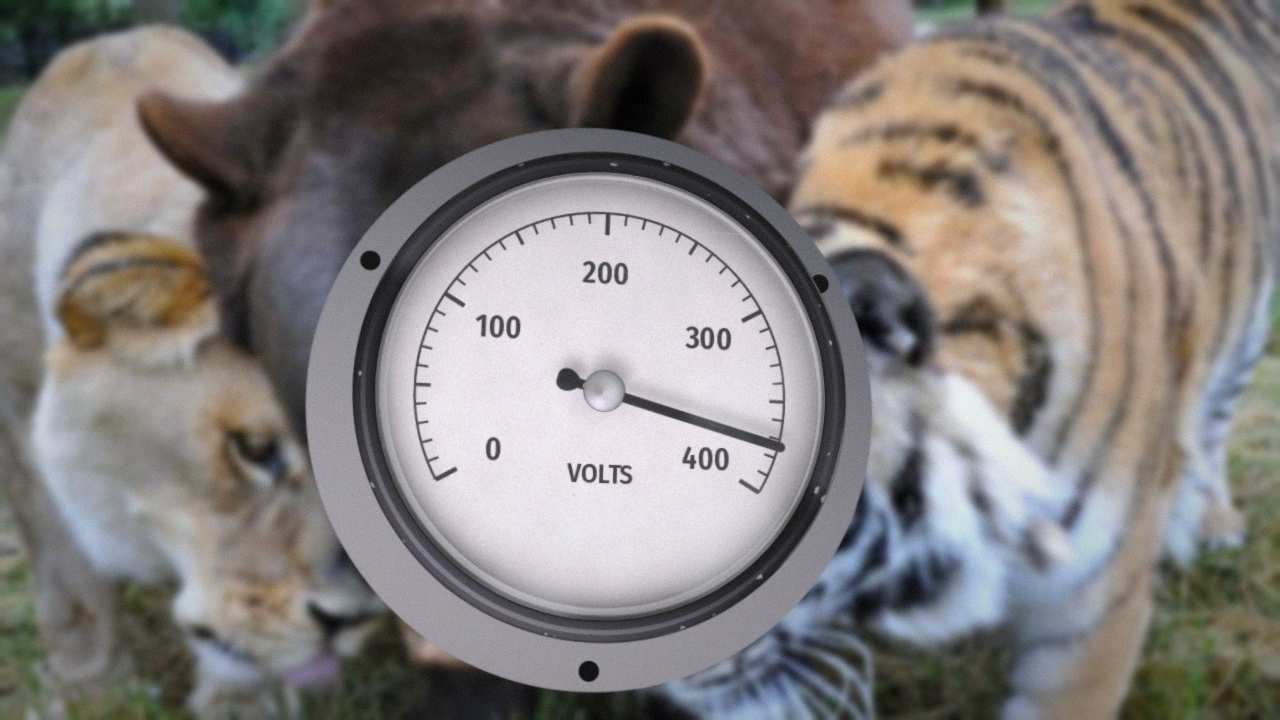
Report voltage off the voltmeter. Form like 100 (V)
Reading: 375 (V)
